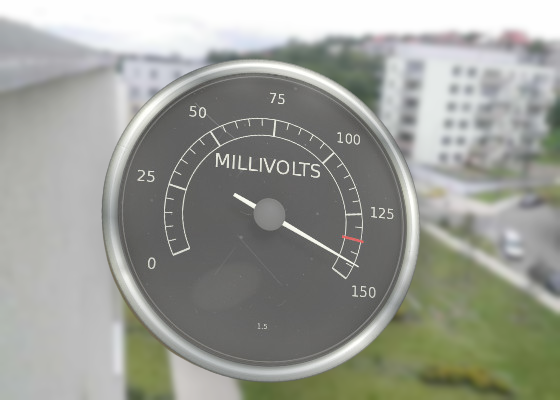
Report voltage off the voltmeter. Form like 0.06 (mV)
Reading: 145 (mV)
